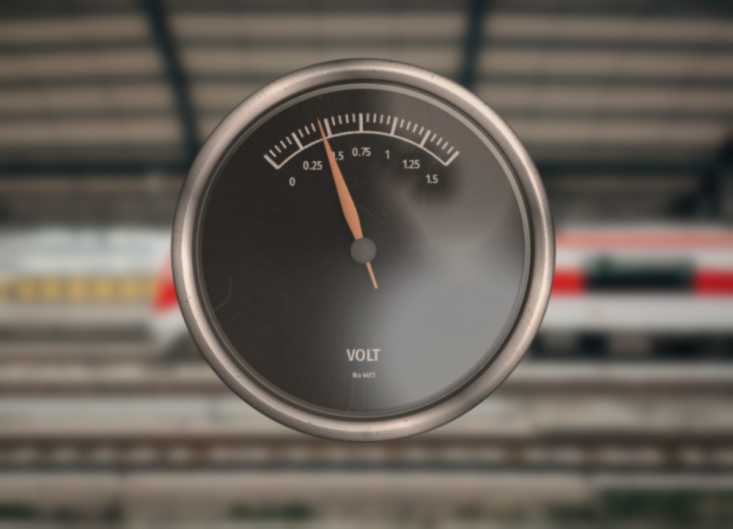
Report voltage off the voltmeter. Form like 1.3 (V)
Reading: 0.45 (V)
